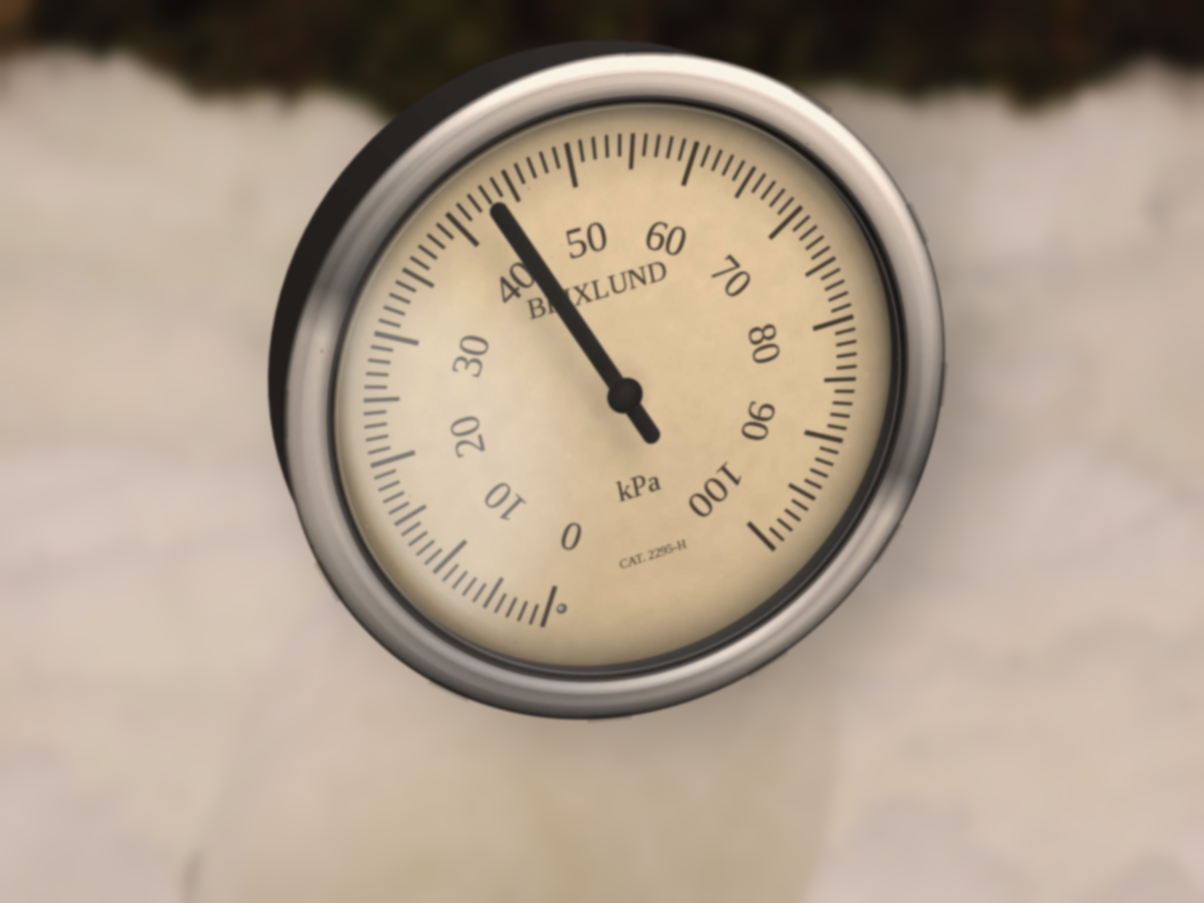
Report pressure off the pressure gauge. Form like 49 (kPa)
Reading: 43 (kPa)
